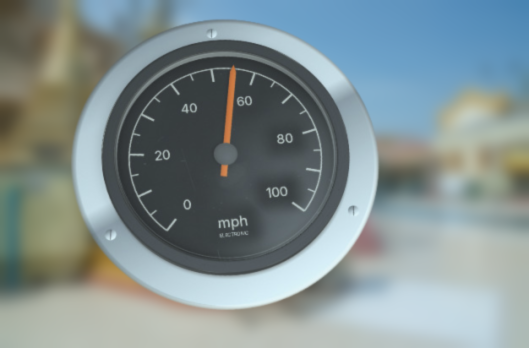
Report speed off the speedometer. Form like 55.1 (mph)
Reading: 55 (mph)
